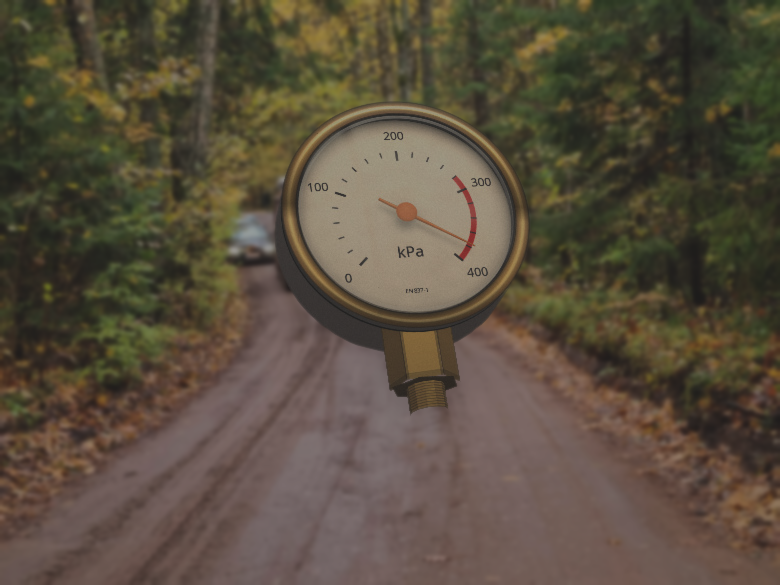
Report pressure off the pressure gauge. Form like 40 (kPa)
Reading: 380 (kPa)
